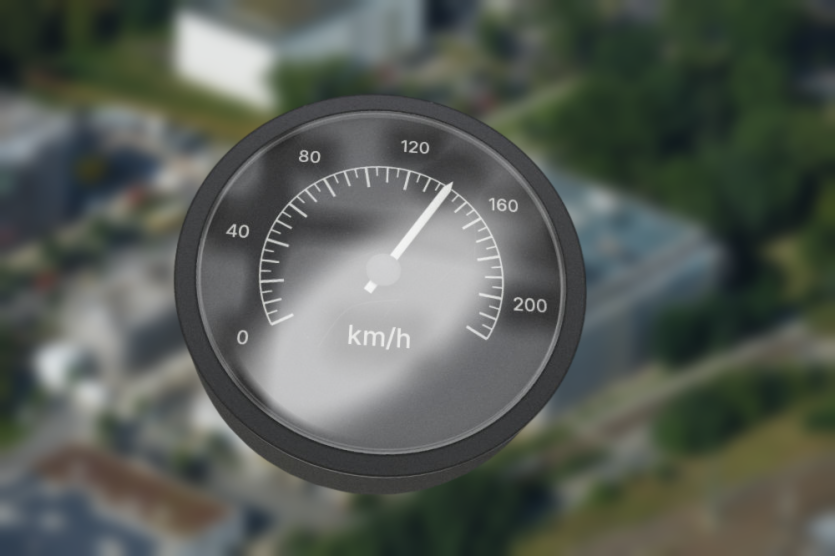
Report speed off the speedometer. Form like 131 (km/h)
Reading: 140 (km/h)
